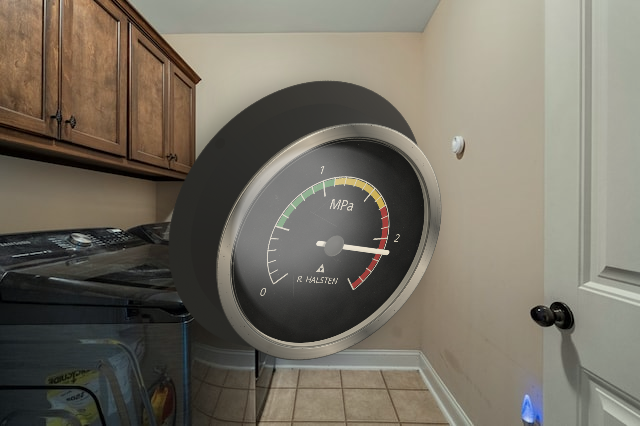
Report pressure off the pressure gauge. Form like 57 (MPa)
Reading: 2.1 (MPa)
